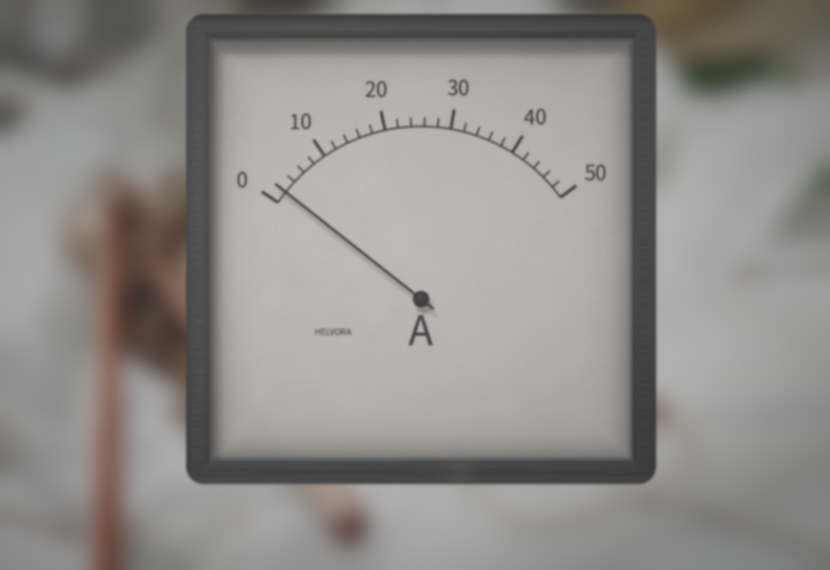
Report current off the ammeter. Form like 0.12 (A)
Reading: 2 (A)
